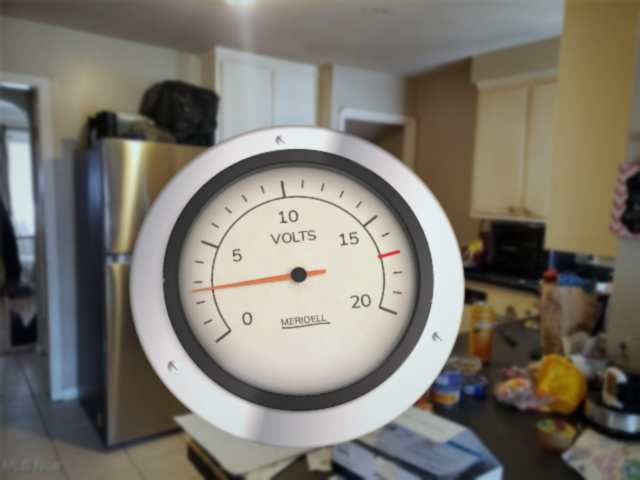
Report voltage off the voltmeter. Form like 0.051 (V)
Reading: 2.5 (V)
